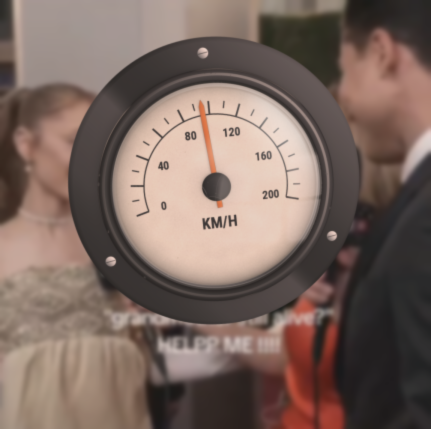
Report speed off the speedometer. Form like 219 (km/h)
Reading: 95 (km/h)
